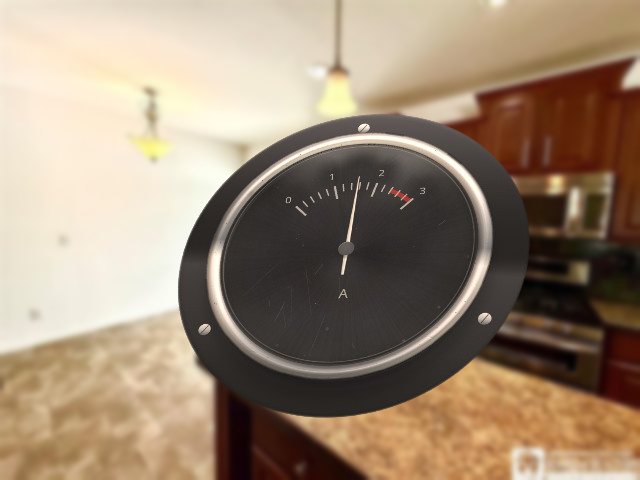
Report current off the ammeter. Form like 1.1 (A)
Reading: 1.6 (A)
